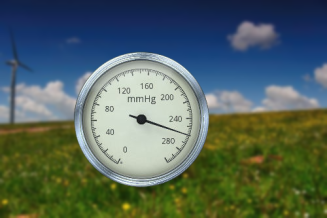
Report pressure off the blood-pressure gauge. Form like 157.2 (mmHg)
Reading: 260 (mmHg)
